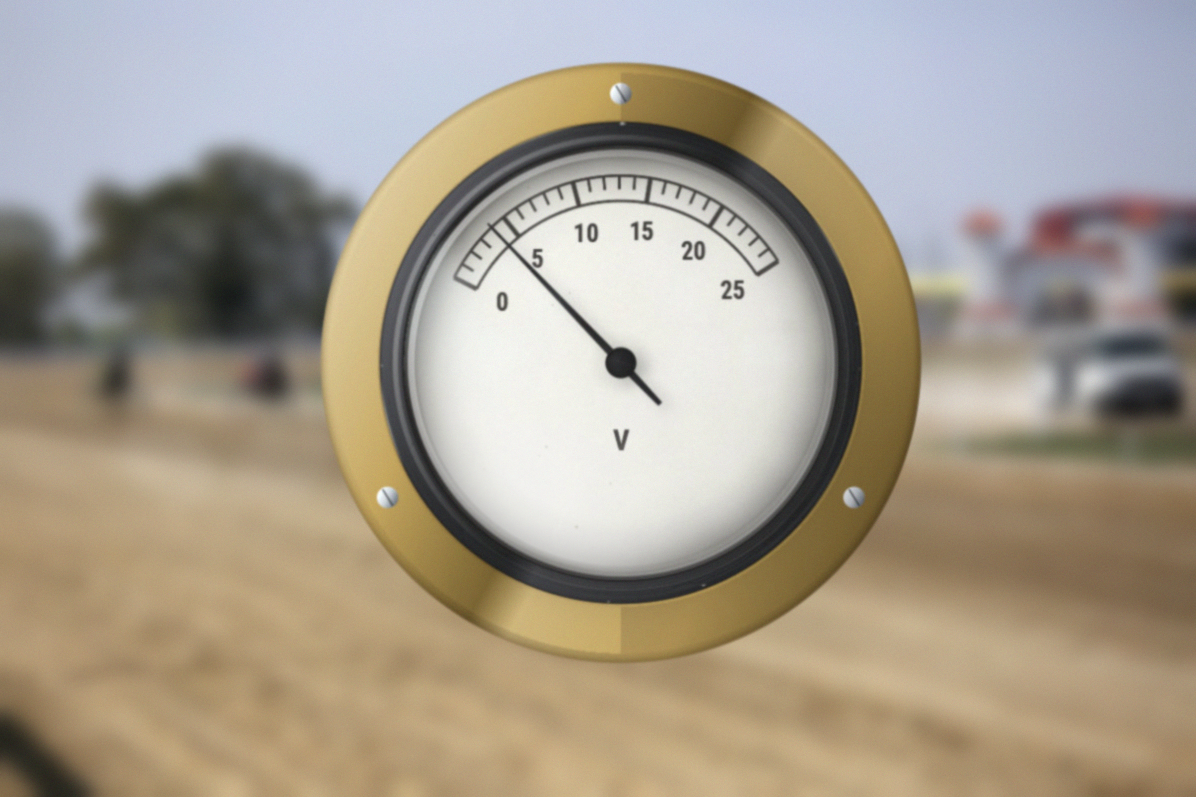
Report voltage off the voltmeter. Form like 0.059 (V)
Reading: 4 (V)
